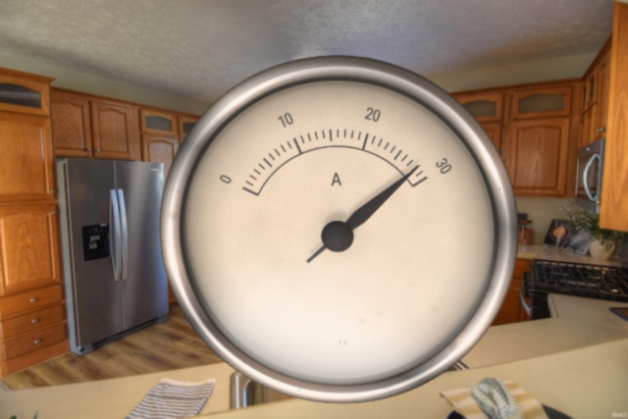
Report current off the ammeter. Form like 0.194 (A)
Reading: 28 (A)
